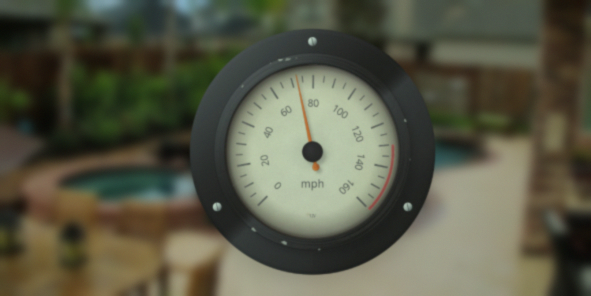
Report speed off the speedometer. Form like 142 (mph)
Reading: 72.5 (mph)
